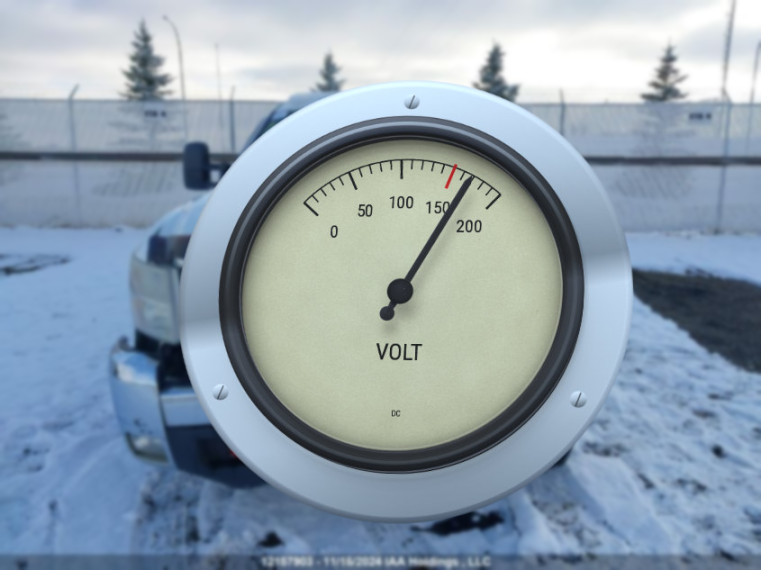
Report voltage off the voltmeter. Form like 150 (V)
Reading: 170 (V)
